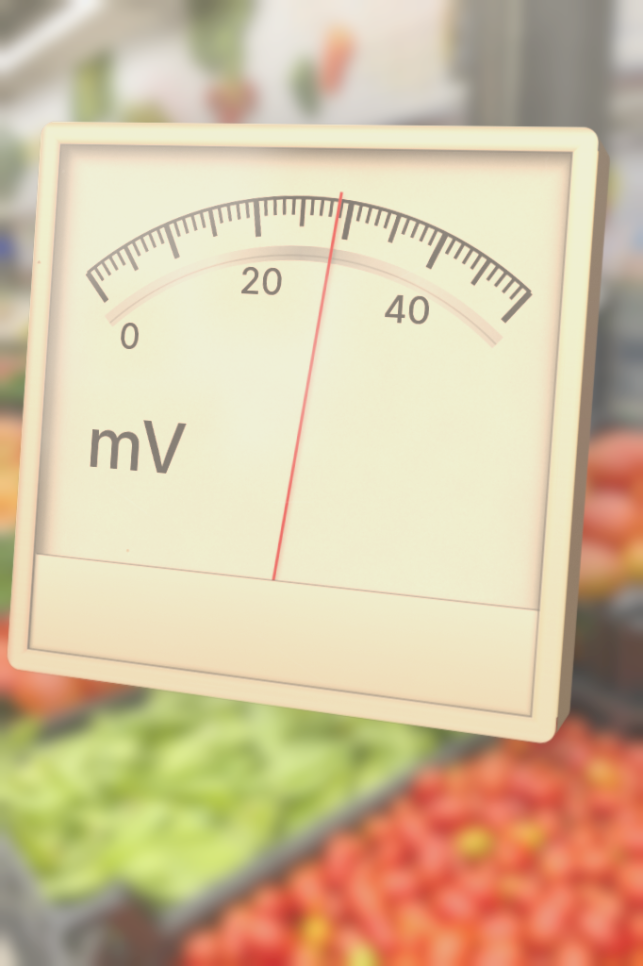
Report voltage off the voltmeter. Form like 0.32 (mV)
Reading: 29 (mV)
